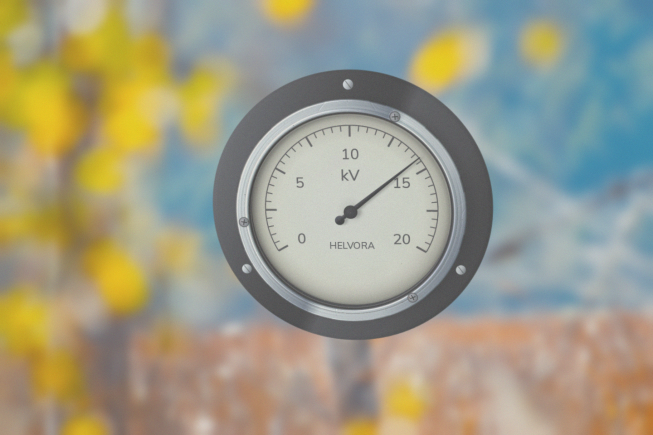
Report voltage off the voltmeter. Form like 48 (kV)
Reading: 14.25 (kV)
